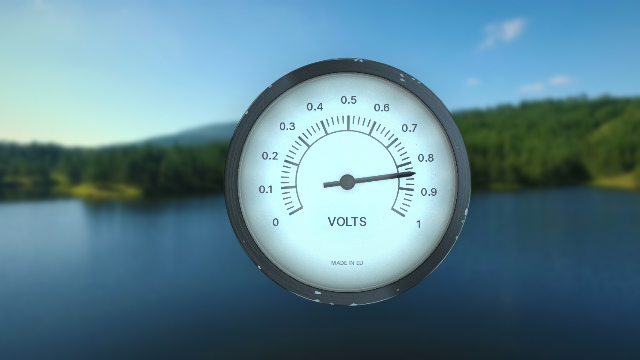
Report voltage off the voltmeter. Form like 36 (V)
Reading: 0.84 (V)
